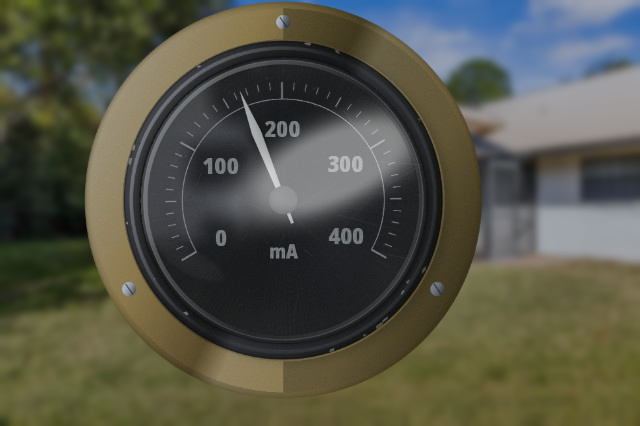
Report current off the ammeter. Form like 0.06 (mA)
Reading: 165 (mA)
